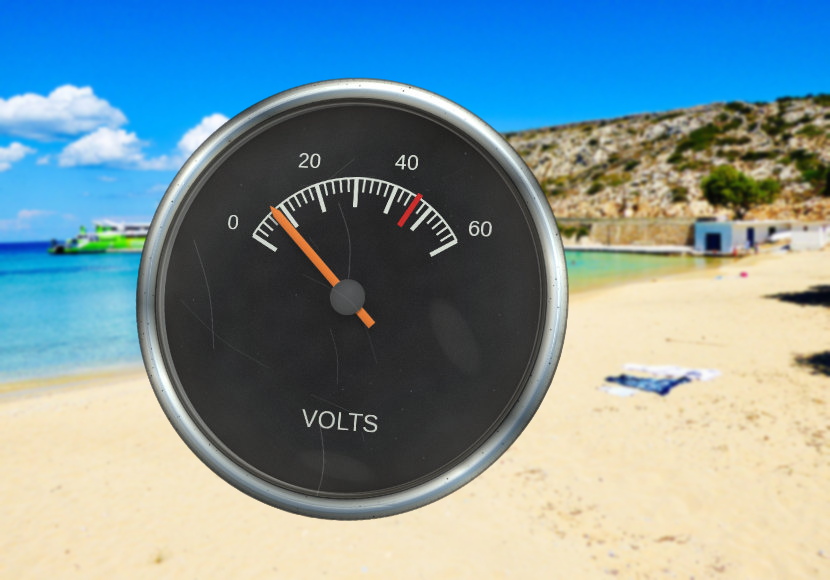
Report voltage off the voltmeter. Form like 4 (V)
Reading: 8 (V)
